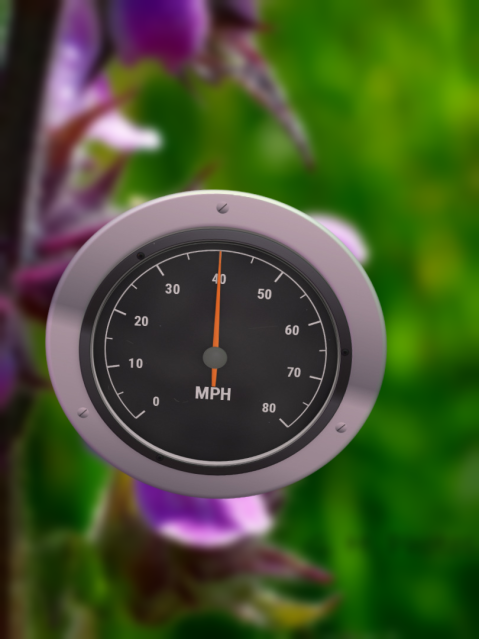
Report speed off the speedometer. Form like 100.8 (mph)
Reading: 40 (mph)
